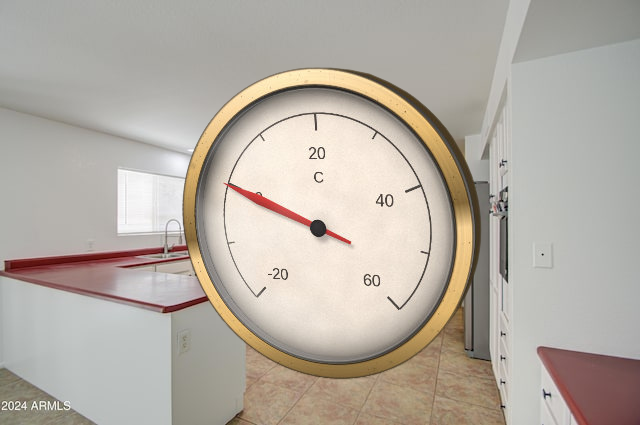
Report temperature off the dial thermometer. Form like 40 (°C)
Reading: 0 (°C)
